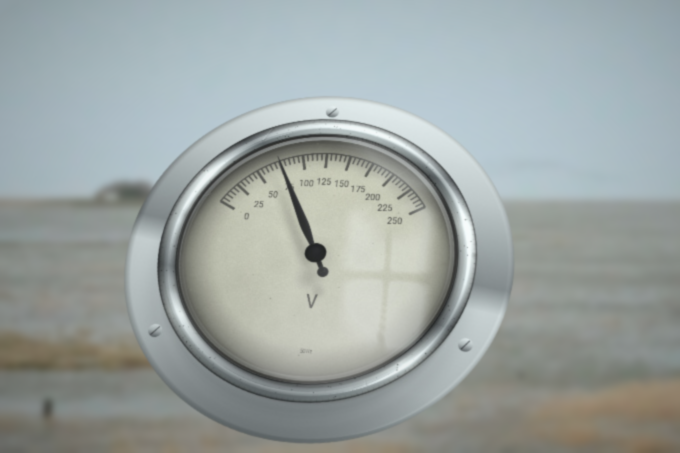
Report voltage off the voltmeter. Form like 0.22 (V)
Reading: 75 (V)
